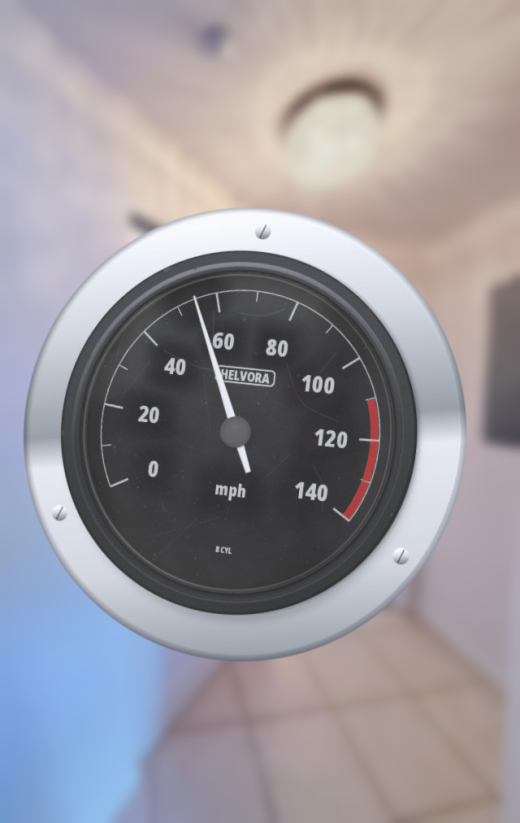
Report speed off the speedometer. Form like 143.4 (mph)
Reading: 55 (mph)
